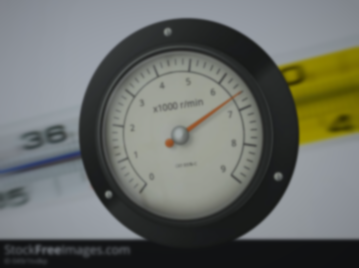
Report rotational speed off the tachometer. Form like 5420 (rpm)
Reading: 6600 (rpm)
